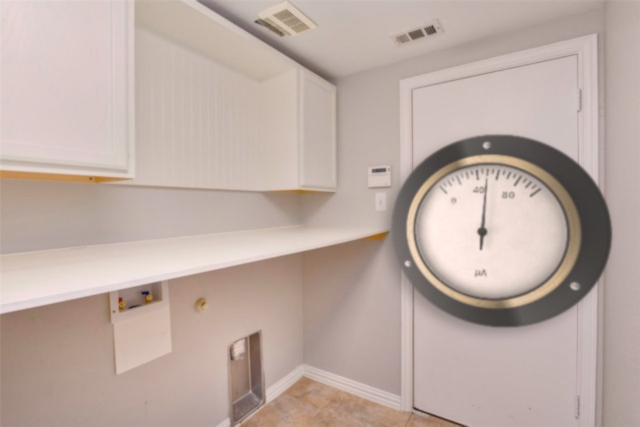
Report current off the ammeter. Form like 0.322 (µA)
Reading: 50 (µA)
